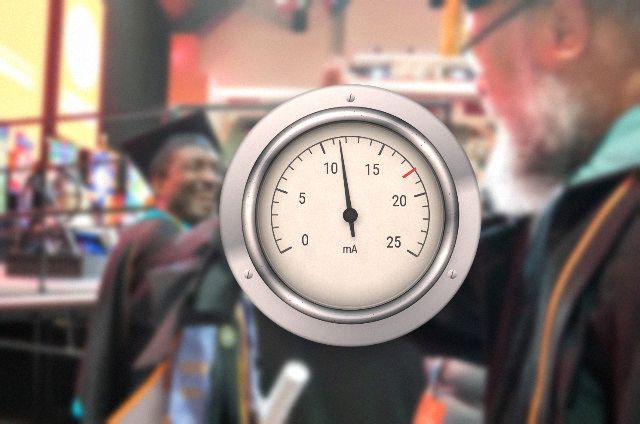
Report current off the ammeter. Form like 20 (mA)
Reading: 11.5 (mA)
